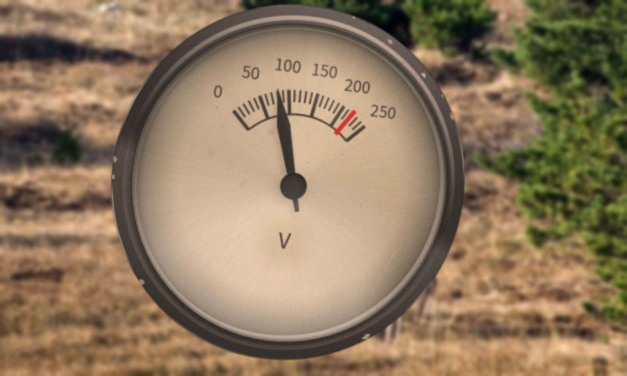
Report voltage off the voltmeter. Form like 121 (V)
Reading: 80 (V)
